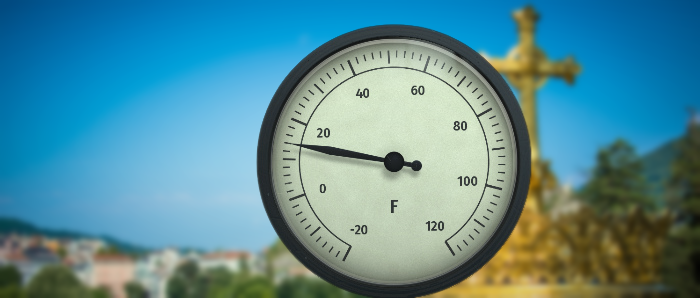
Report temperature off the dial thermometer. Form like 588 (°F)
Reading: 14 (°F)
